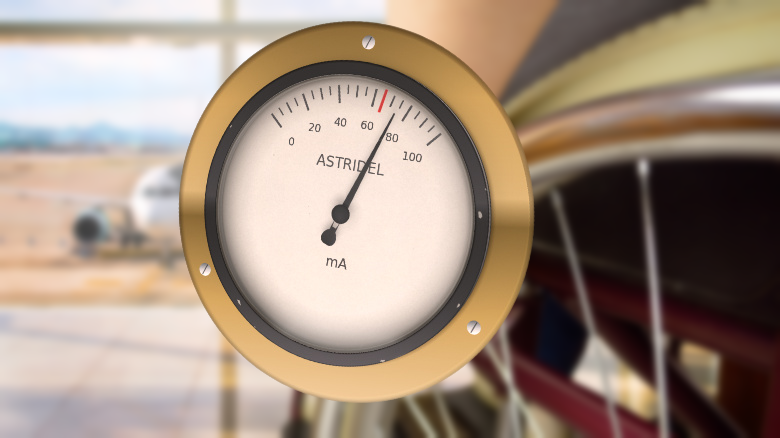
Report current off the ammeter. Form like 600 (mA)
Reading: 75 (mA)
